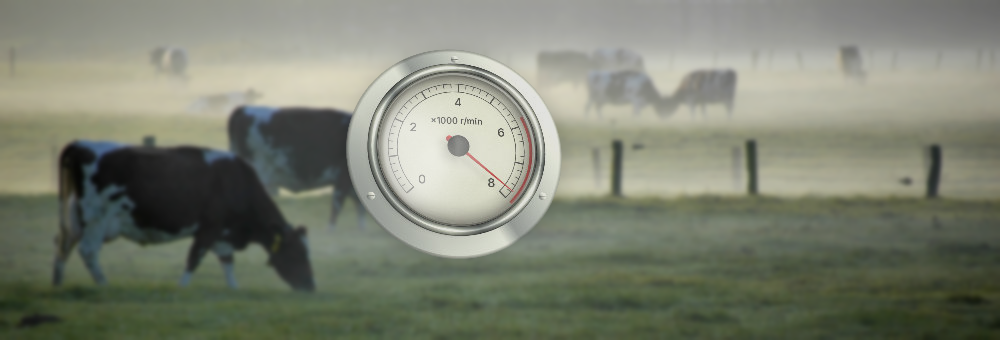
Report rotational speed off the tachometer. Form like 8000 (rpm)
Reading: 7800 (rpm)
